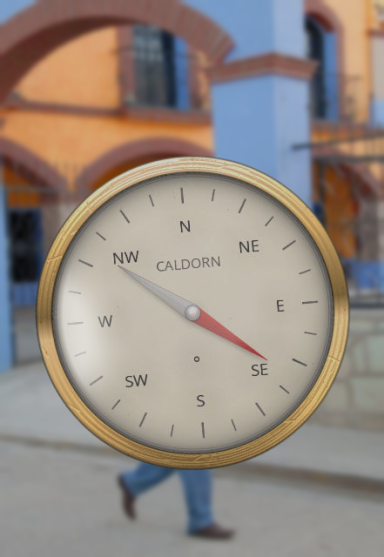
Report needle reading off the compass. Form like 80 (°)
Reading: 127.5 (°)
